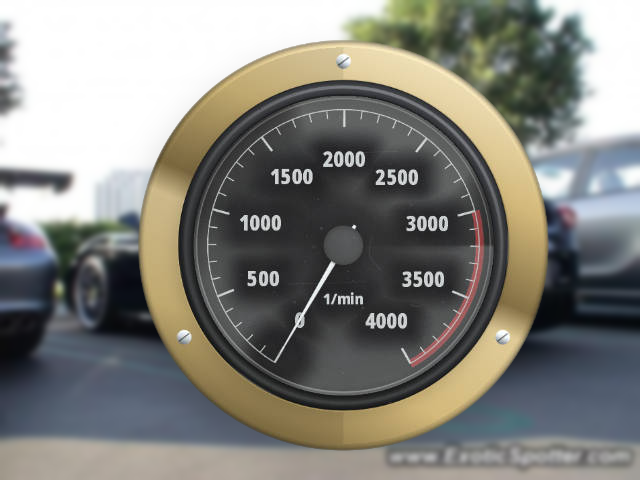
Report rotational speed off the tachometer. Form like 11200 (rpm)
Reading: 0 (rpm)
